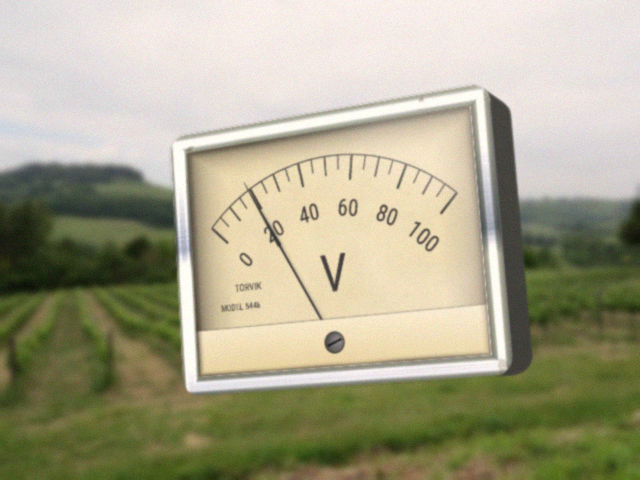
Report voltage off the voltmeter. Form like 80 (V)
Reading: 20 (V)
